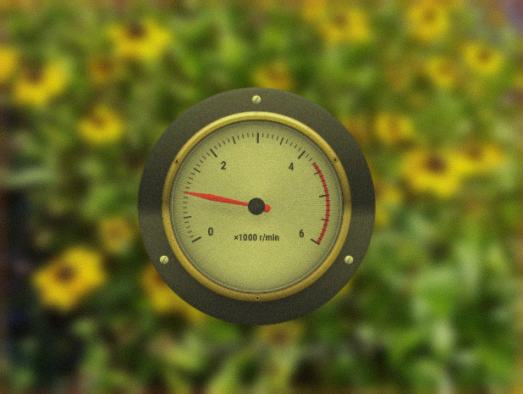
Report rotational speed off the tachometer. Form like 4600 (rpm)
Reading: 1000 (rpm)
